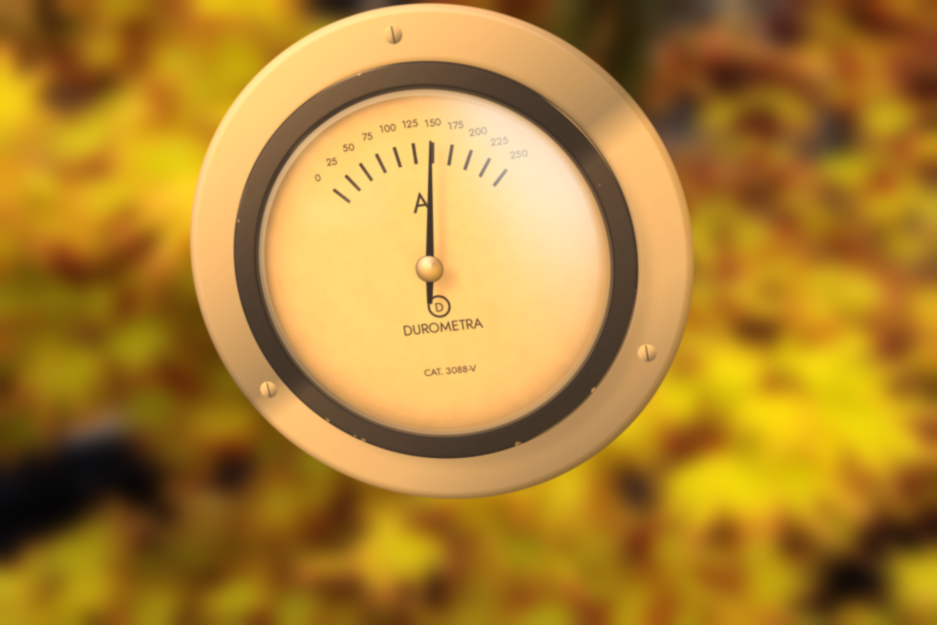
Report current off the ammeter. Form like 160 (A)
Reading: 150 (A)
